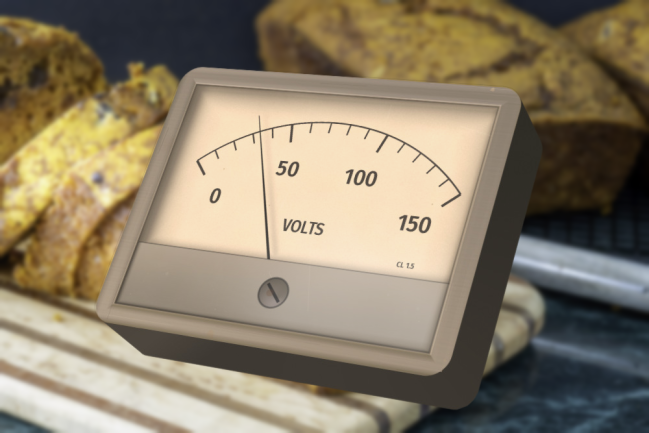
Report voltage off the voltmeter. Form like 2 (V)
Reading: 35 (V)
